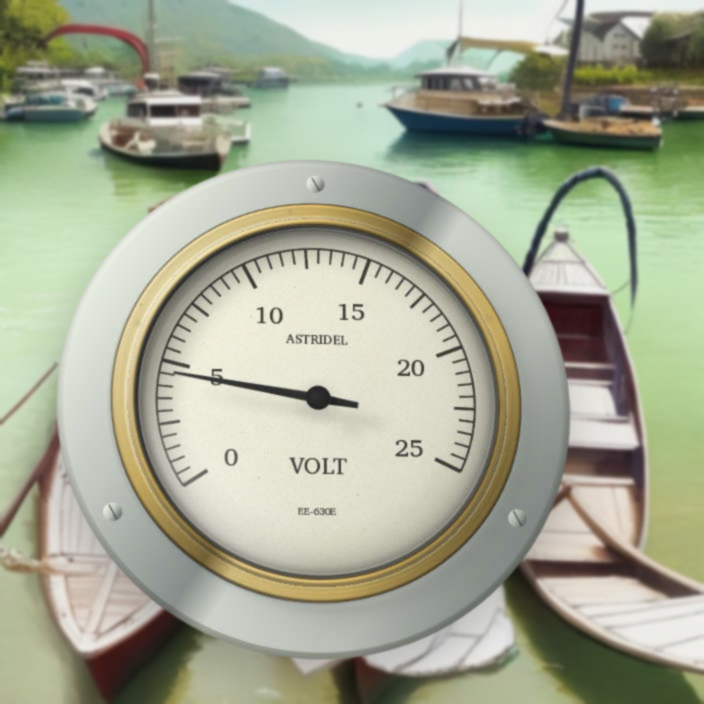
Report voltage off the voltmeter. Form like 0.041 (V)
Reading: 4.5 (V)
